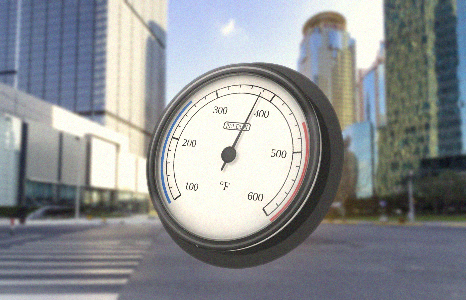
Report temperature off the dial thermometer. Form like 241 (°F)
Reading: 380 (°F)
